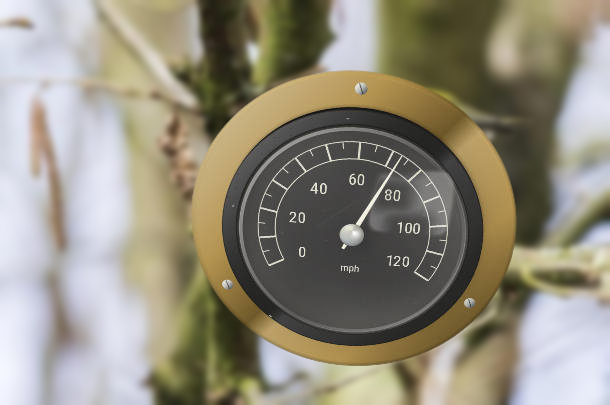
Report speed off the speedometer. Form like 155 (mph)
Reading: 72.5 (mph)
